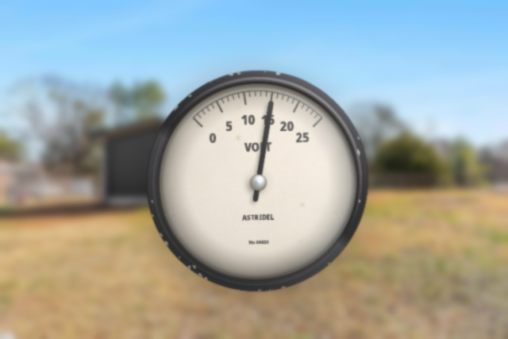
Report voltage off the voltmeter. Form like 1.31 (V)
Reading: 15 (V)
